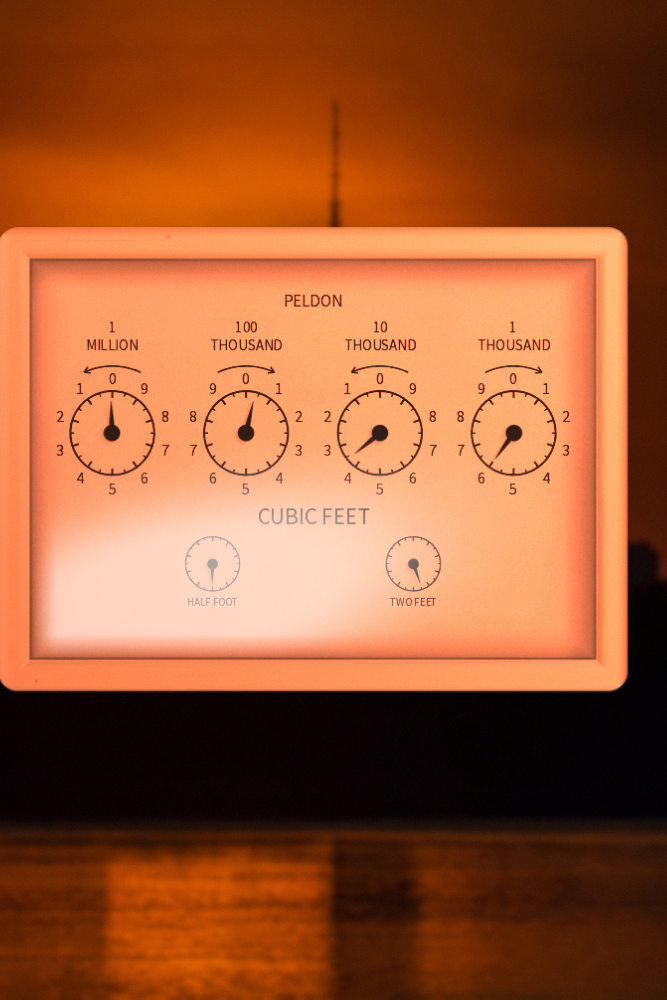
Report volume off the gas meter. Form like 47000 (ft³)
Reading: 3600 (ft³)
